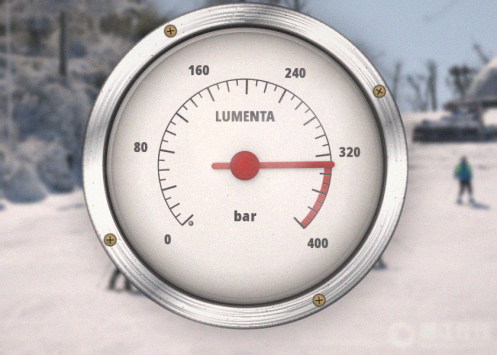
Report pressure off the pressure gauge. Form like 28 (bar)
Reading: 330 (bar)
